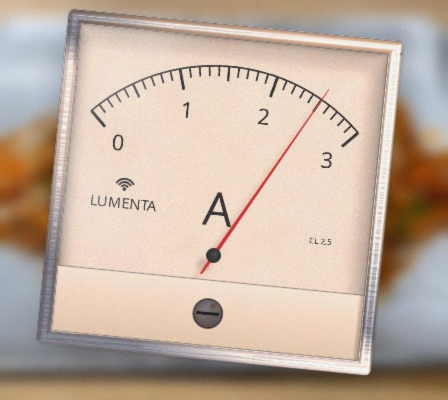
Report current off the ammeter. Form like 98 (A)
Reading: 2.5 (A)
